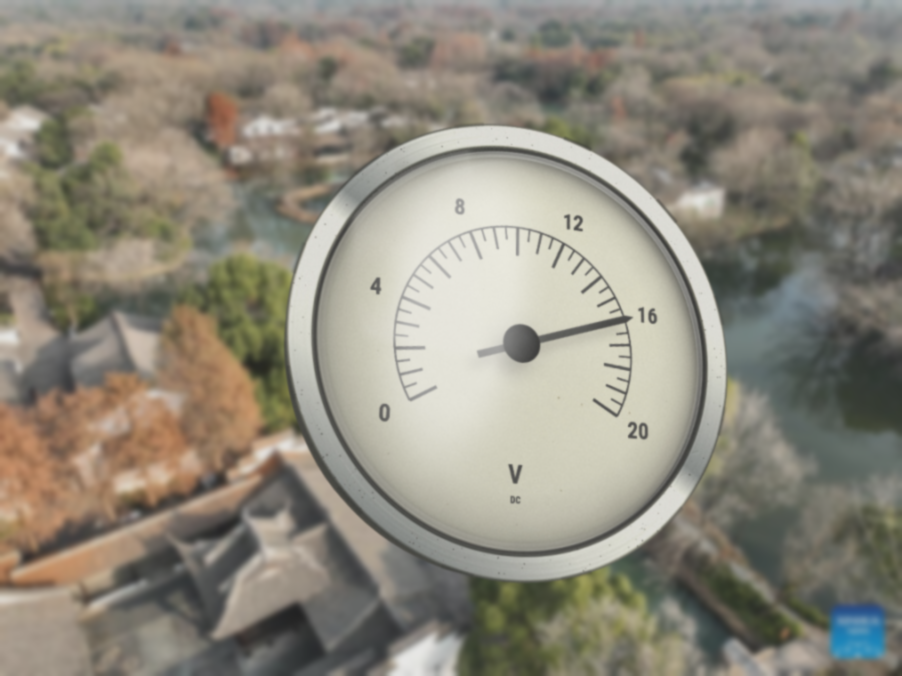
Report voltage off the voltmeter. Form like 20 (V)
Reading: 16 (V)
